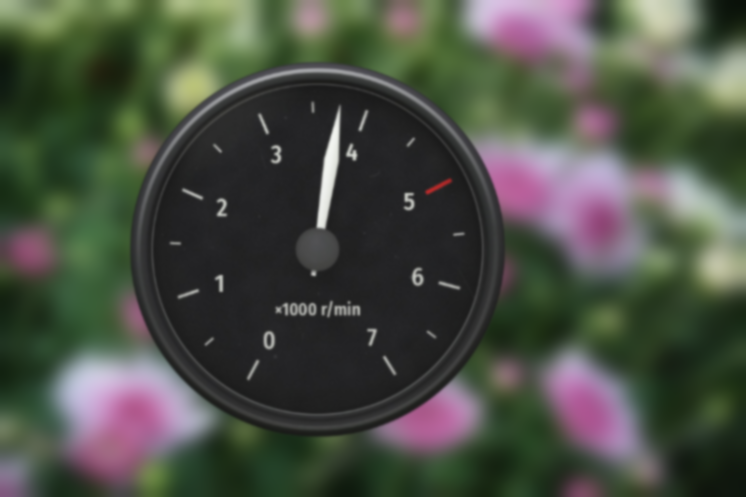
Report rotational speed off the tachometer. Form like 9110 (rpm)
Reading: 3750 (rpm)
